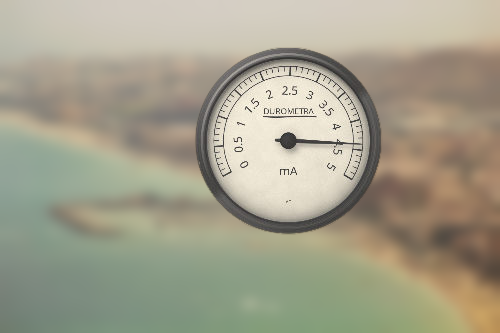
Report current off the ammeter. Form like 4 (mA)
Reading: 4.4 (mA)
